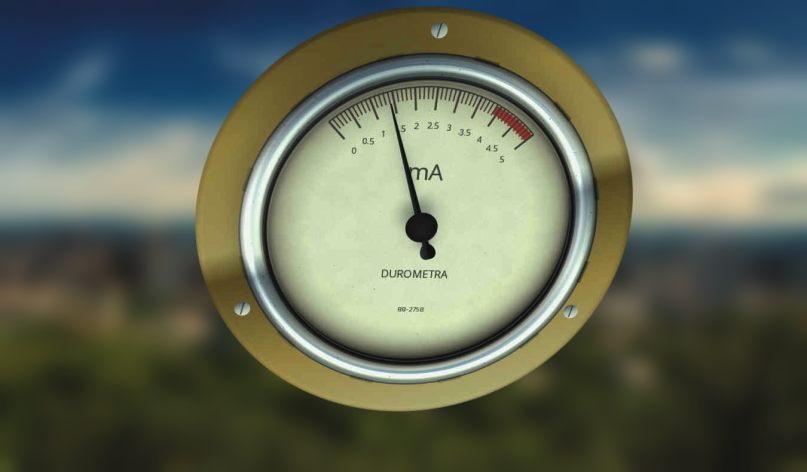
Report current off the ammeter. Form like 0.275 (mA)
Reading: 1.4 (mA)
